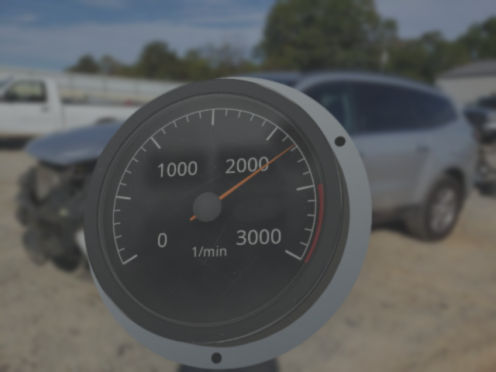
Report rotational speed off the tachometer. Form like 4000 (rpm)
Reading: 2200 (rpm)
